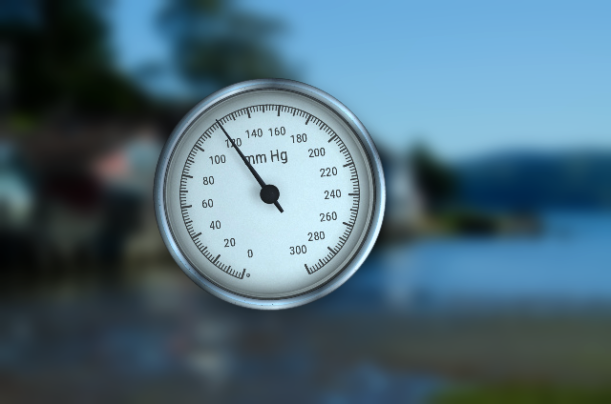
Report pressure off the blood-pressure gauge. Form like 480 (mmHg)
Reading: 120 (mmHg)
